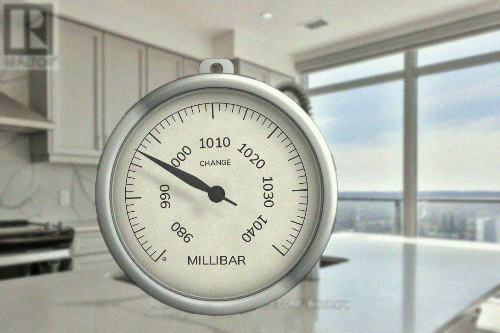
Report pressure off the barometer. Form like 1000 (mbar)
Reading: 997 (mbar)
